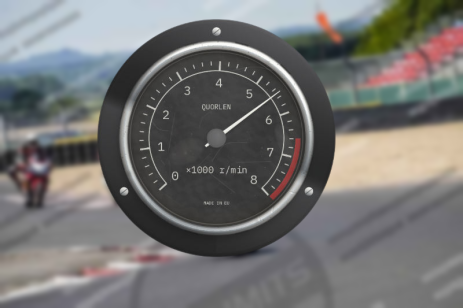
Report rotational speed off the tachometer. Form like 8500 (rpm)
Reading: 5500 (rpm)
